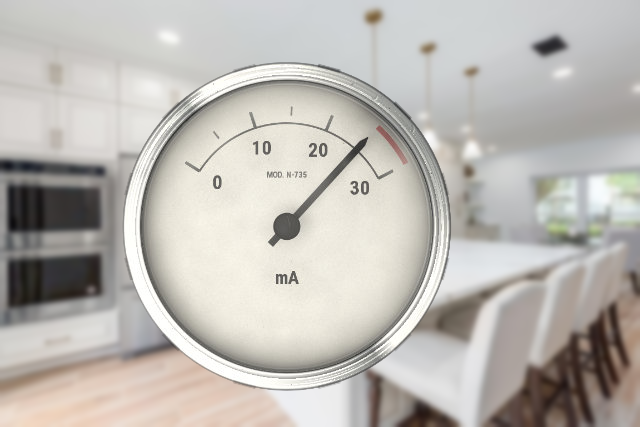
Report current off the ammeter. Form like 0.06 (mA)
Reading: 25 (mA)
